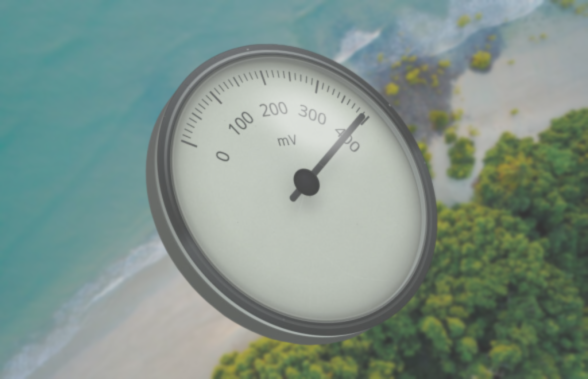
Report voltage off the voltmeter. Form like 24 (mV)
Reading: 390 (mV)
